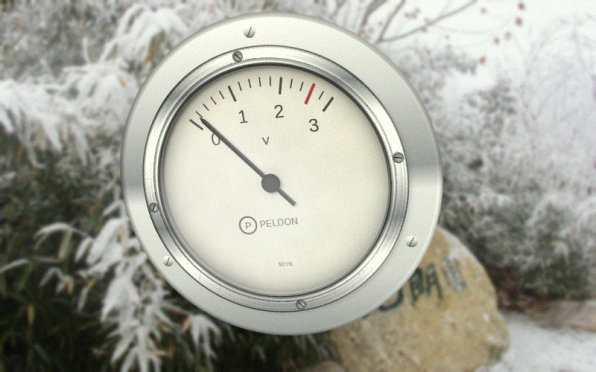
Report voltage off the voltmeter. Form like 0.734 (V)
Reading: 0.2 (V)
